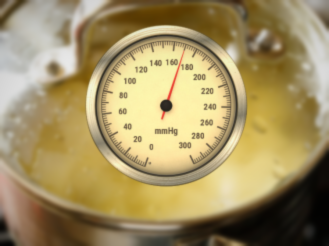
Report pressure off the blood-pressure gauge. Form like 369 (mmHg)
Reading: 170 (mmHg)
